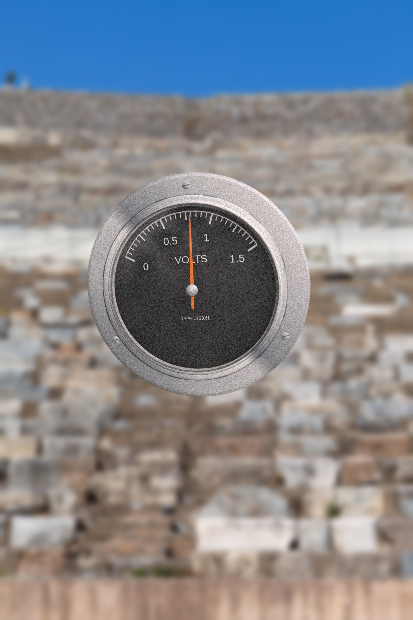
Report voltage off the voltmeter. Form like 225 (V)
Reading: 0.8 (V)
